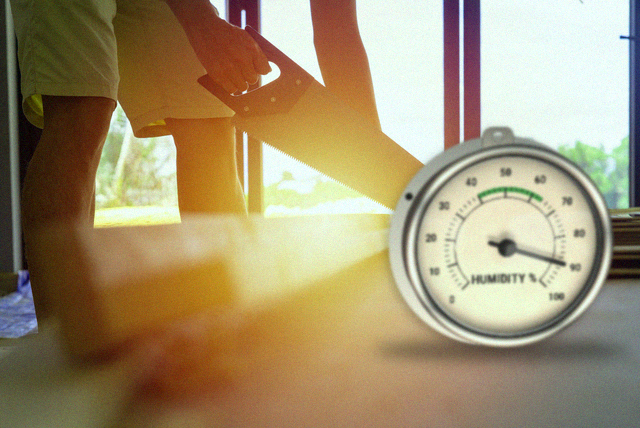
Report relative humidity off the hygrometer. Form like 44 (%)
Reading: 90 (%)
